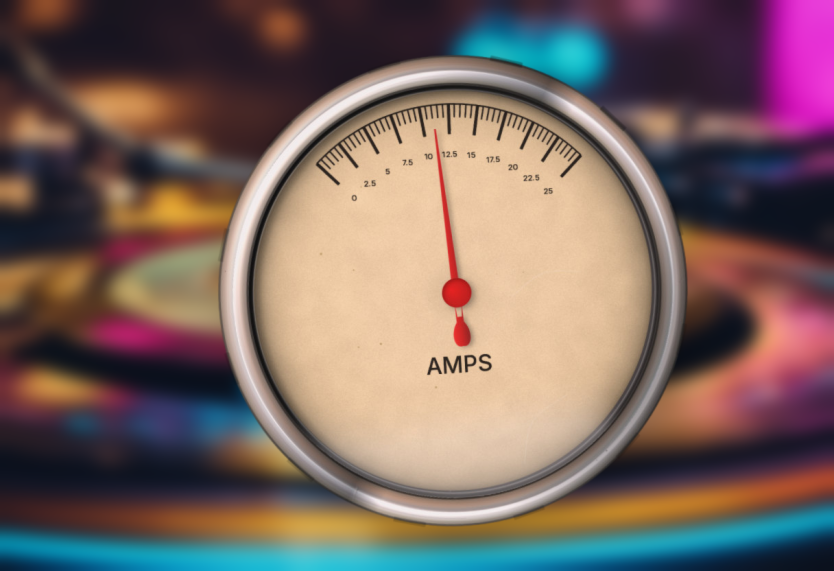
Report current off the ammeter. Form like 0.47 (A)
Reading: 11 (A)
